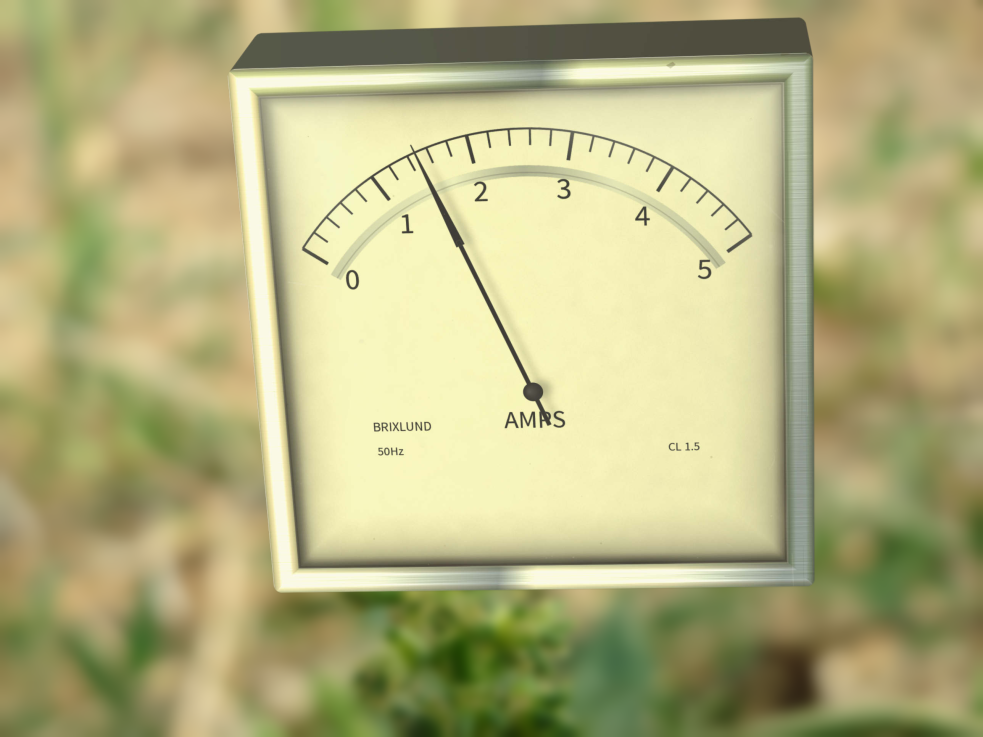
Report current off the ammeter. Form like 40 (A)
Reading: 1.5 (A)
